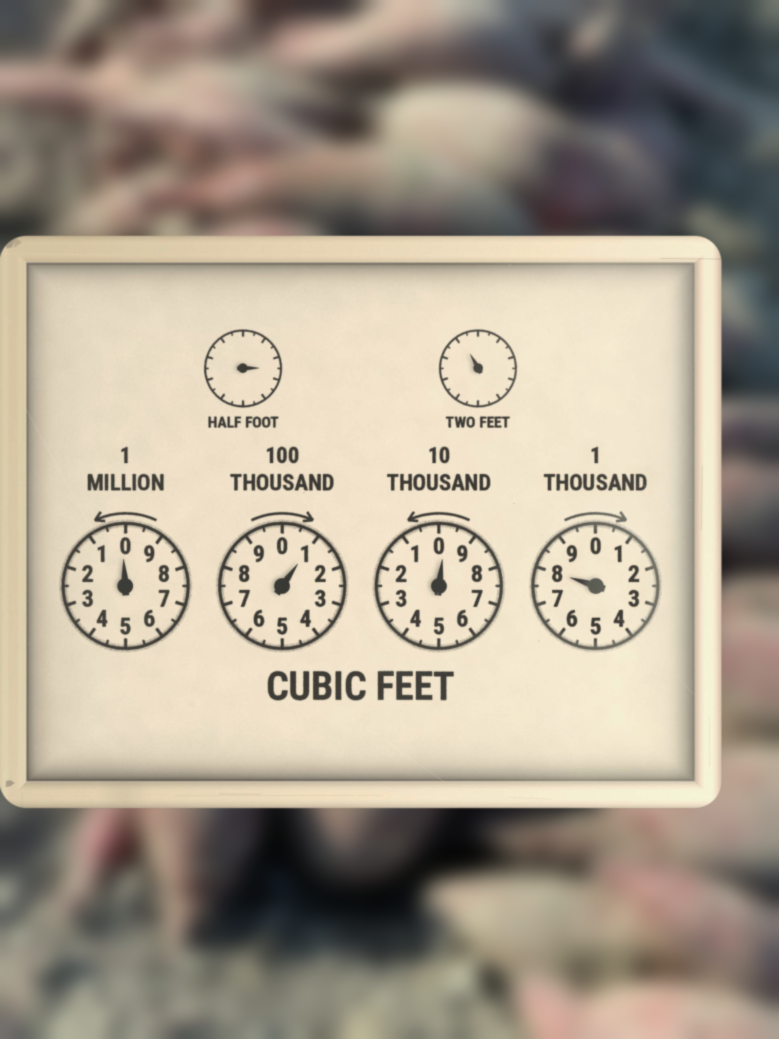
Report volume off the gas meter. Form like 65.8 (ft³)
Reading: 9800 (ft³)
